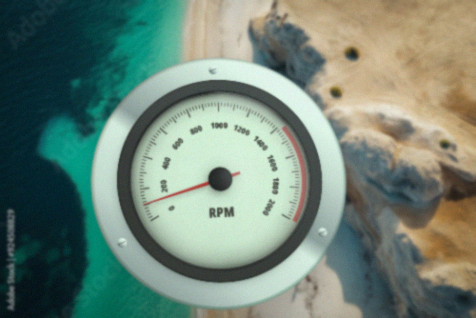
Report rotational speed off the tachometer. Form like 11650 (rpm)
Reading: 100 (rpm)
